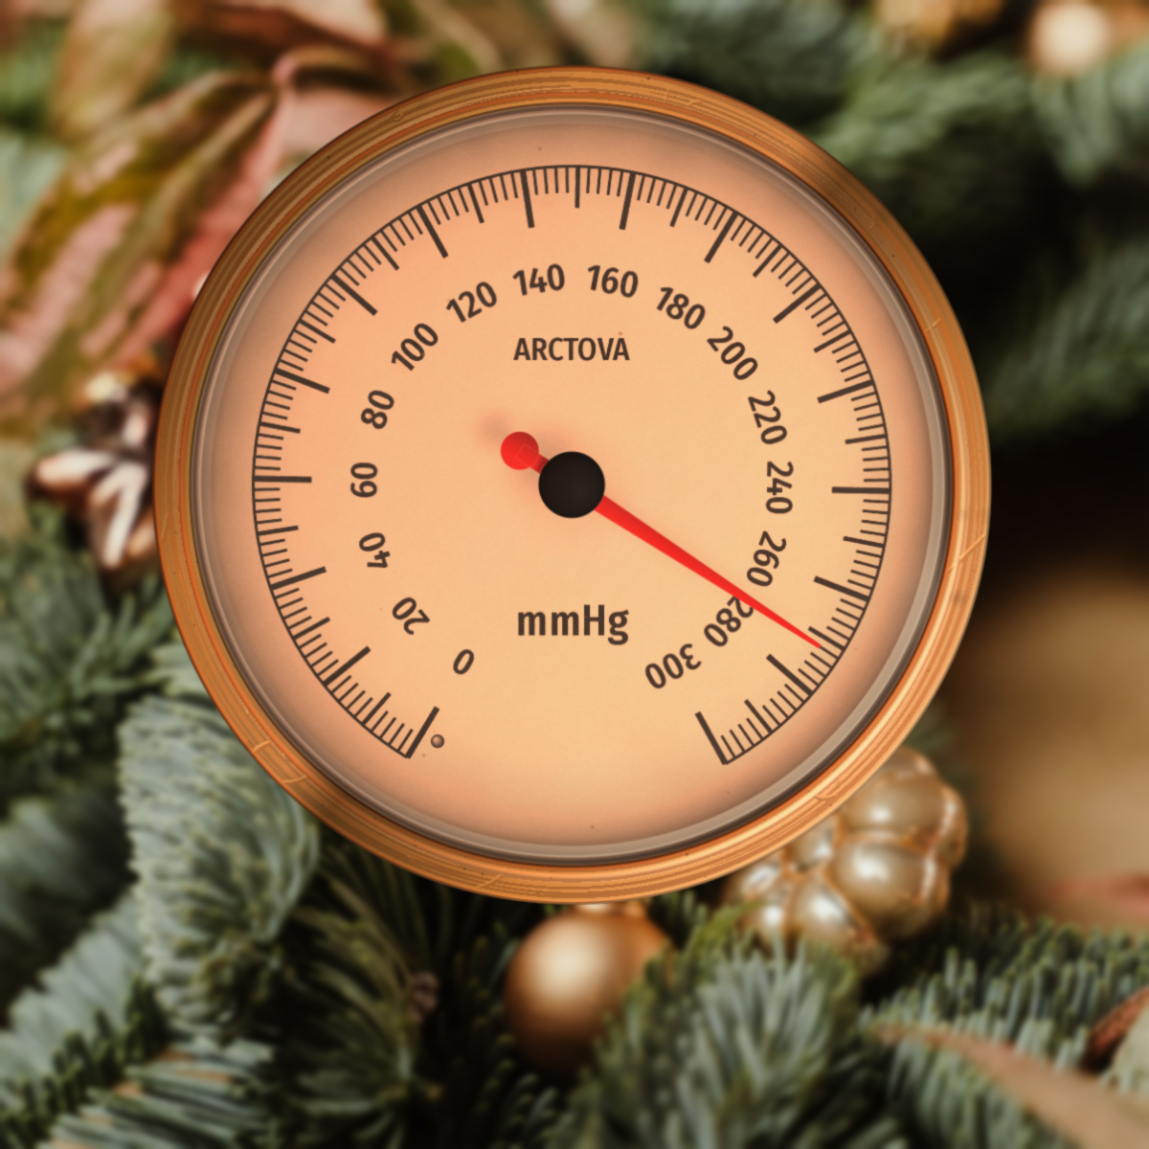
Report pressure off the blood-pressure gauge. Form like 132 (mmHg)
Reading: 272 (mmHg)
